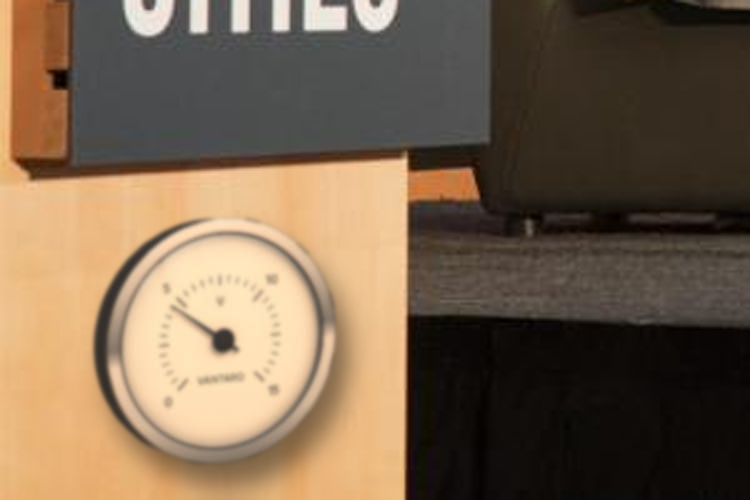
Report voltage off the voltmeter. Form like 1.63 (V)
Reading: 4.5 (V)
